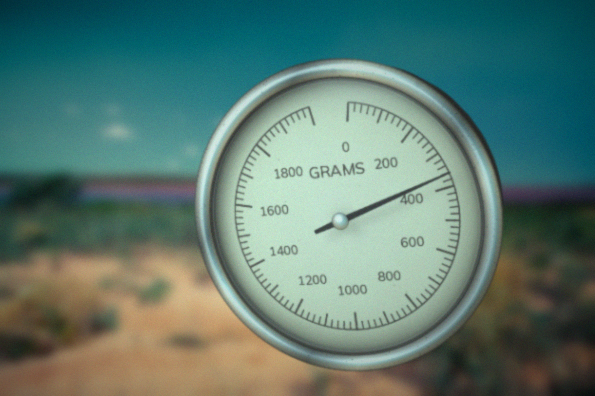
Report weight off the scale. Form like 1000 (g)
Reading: 360 (g)
